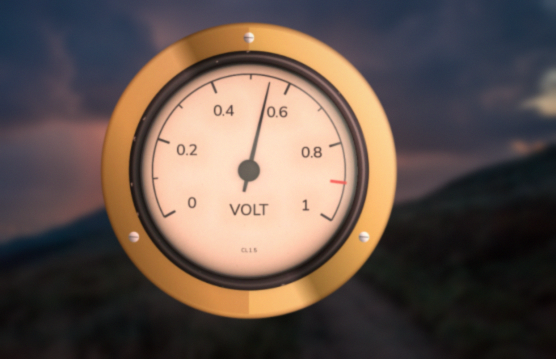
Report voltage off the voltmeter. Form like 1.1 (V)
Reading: 0.55 (V)
